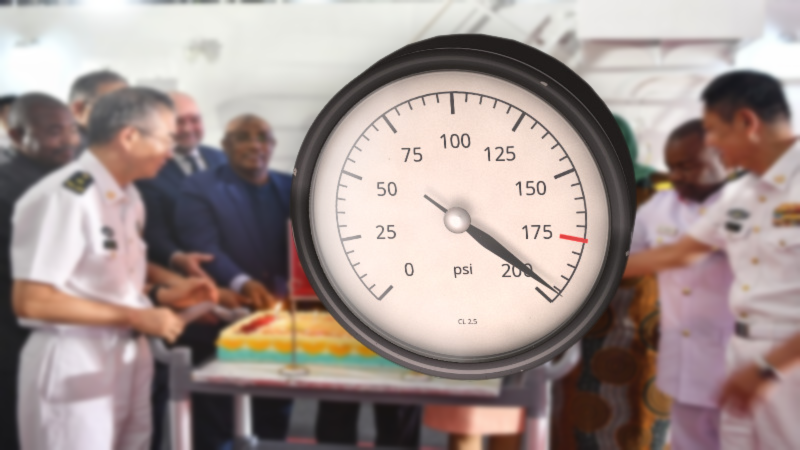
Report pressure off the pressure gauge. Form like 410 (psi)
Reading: 195 (psi)
